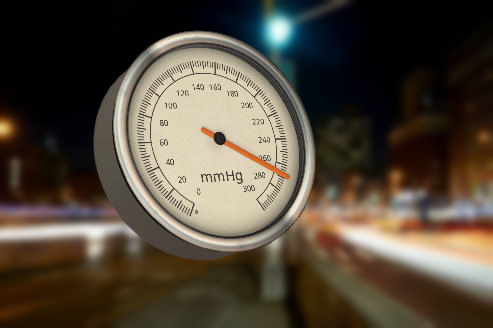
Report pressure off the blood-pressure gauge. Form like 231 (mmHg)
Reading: 270 (mmHg)
